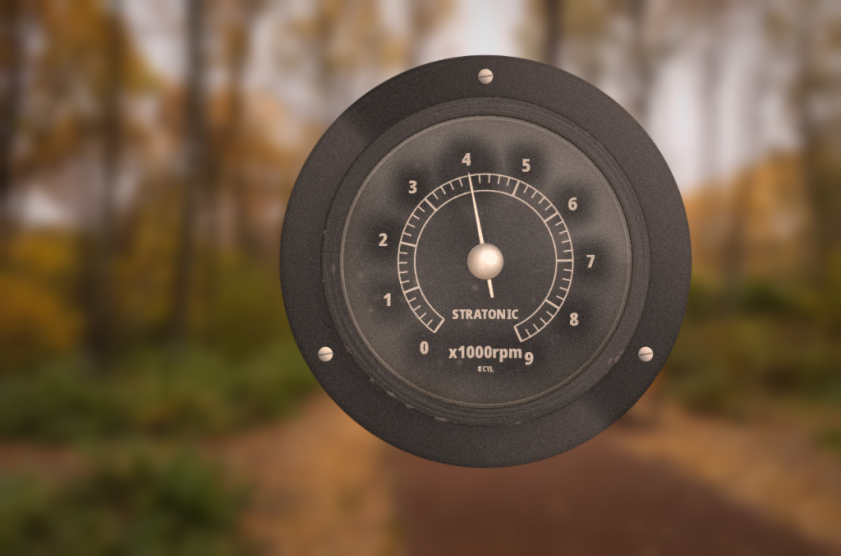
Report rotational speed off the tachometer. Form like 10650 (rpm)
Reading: 4000 (rpm)
